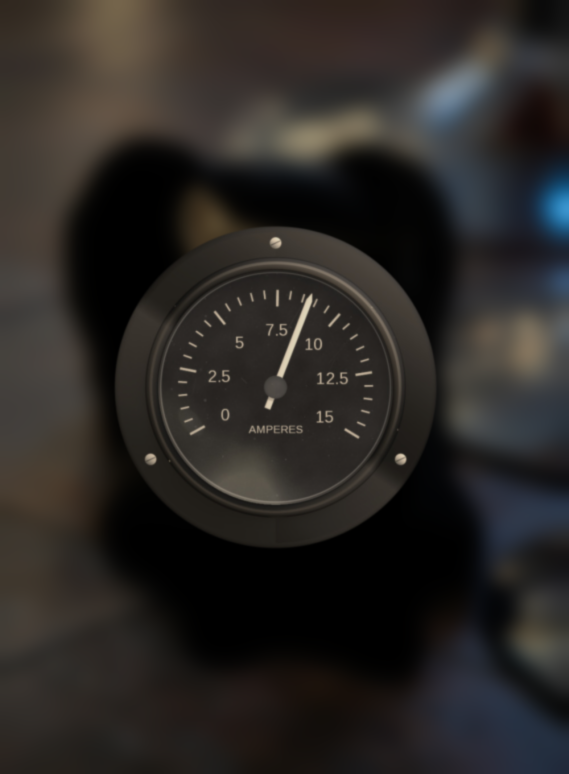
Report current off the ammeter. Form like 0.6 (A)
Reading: 8.75 (A)
